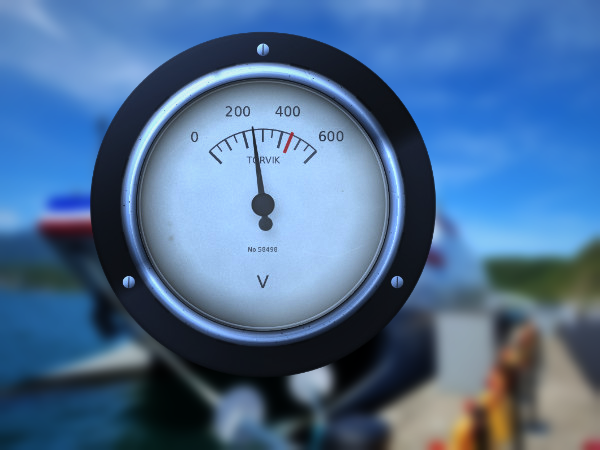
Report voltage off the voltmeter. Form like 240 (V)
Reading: 250 (V)
